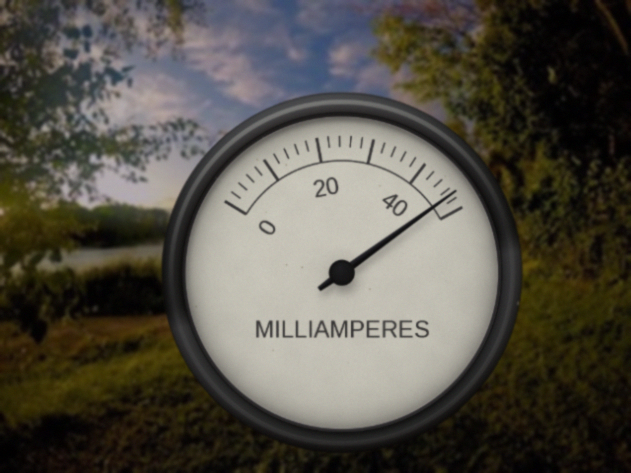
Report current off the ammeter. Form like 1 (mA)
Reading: 47 (mA)
